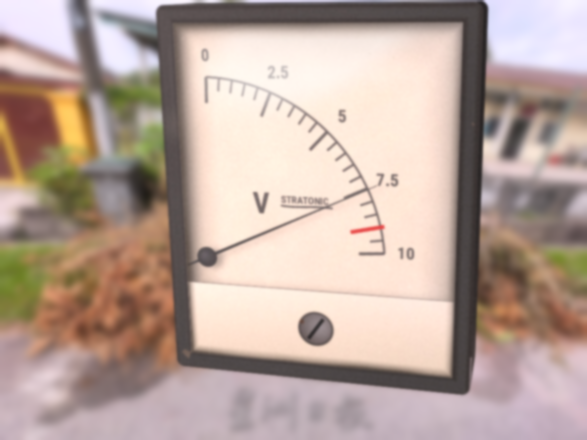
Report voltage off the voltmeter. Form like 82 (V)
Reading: 7.5 (V)
